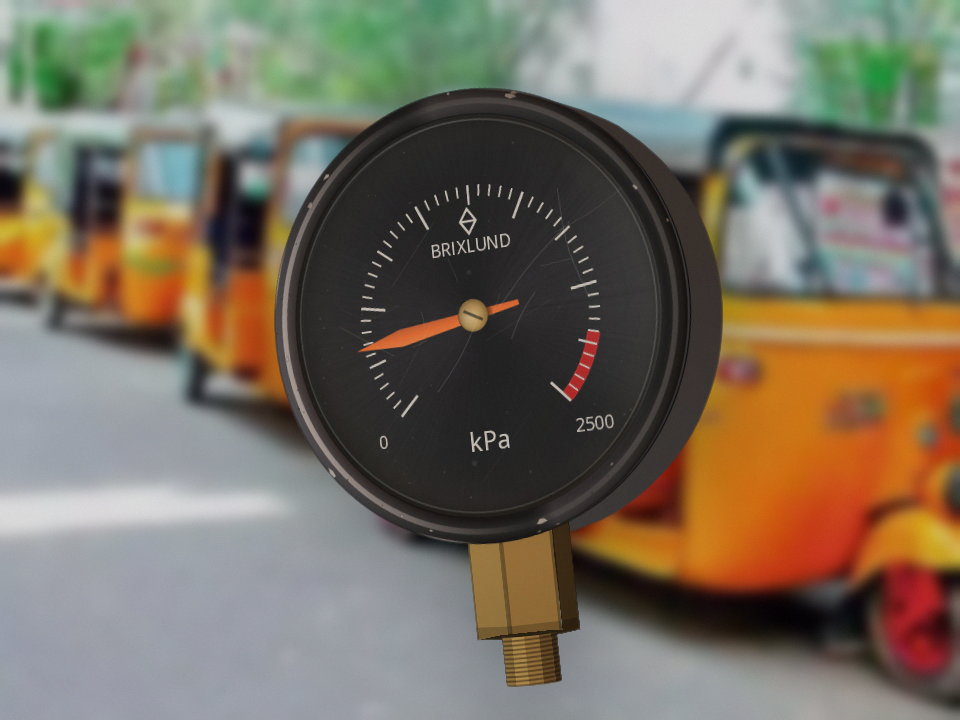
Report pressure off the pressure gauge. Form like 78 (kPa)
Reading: 325 (kPa)
